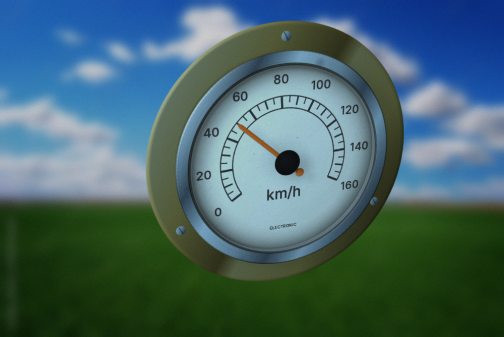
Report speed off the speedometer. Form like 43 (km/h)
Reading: 50 (km/h)
